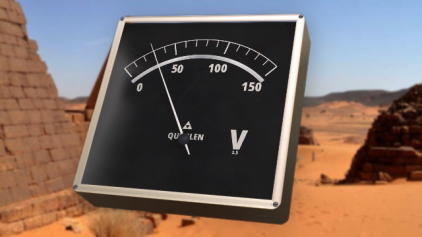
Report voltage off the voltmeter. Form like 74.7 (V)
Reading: 30 (V)
